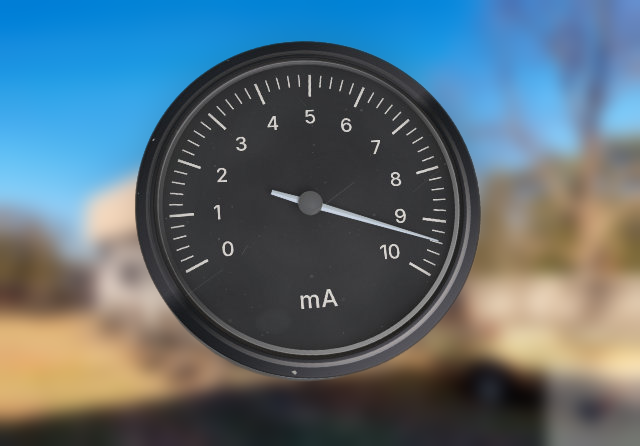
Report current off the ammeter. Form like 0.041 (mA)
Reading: 9.4 (mA)
